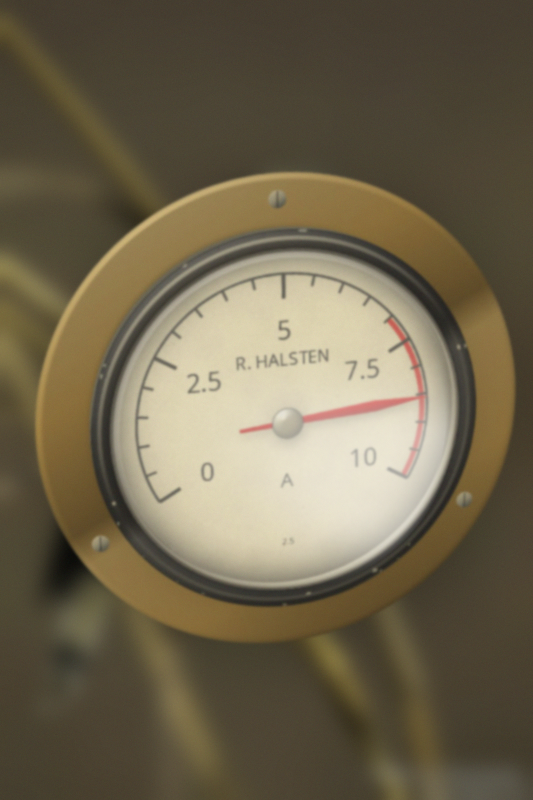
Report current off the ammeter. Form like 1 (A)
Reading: 8.5 (A)
